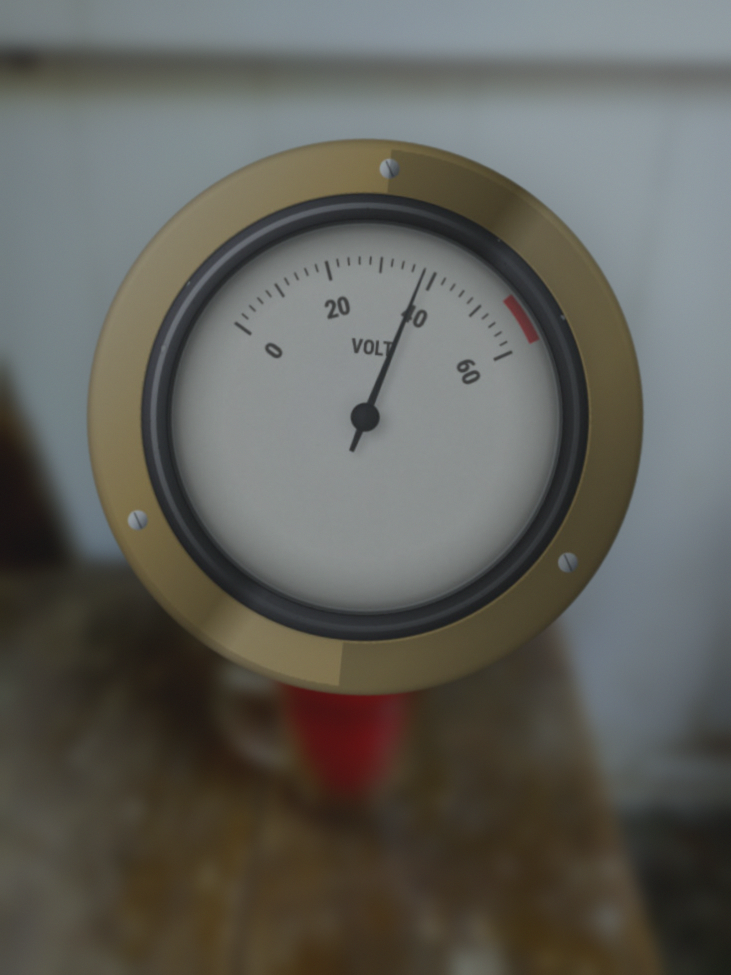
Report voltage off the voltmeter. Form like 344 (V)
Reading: 38 (V)
